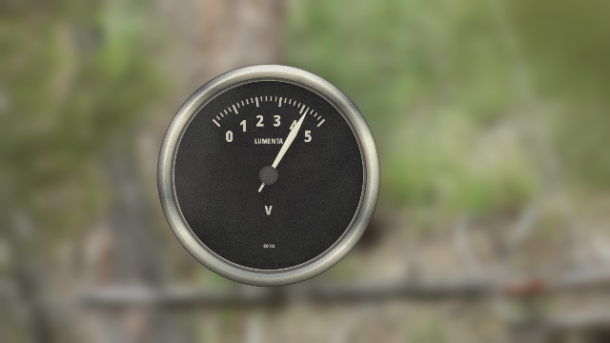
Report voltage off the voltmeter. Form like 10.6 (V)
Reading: 4.2 (V)
